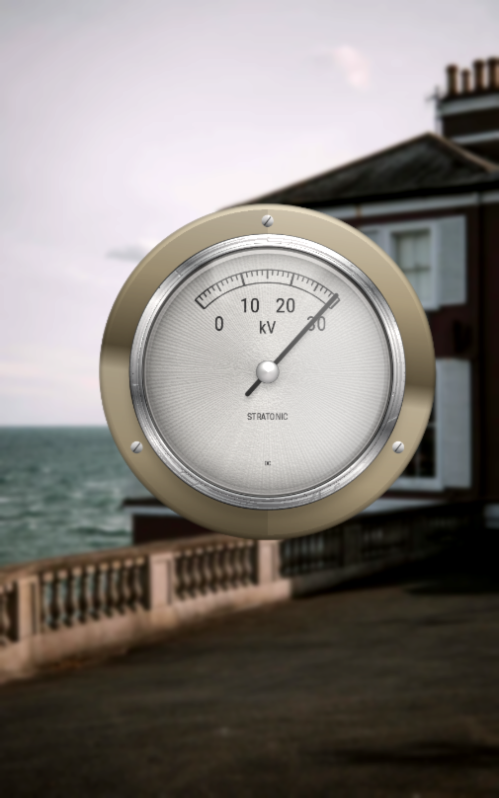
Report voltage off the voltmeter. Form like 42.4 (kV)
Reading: 29 (kV)
